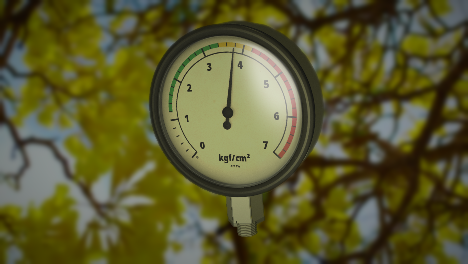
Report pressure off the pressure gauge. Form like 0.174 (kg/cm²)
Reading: 3.8 (kg/cm²)
